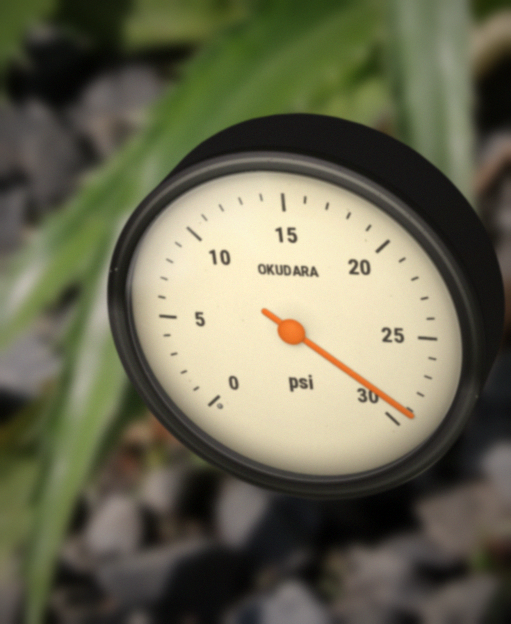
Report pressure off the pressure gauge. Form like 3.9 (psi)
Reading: 29 (psi)
